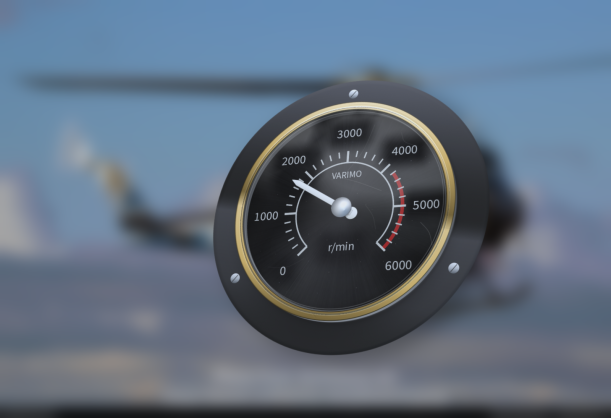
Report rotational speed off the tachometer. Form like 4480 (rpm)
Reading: 1700 (rpm)
